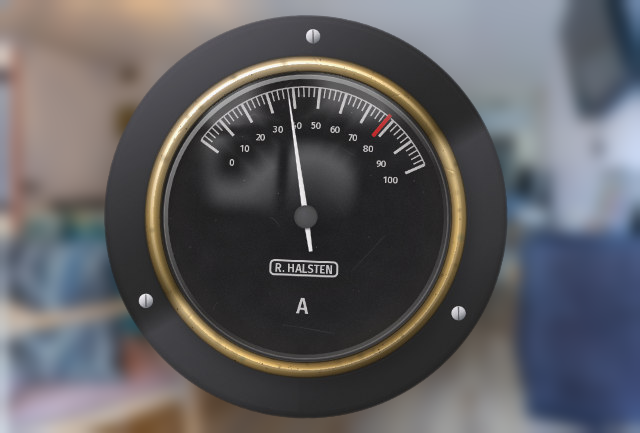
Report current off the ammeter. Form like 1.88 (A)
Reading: 38 (A)
